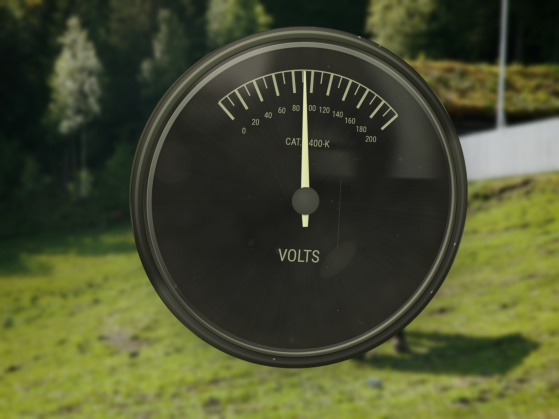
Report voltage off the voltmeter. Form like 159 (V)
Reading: 90 (V)
